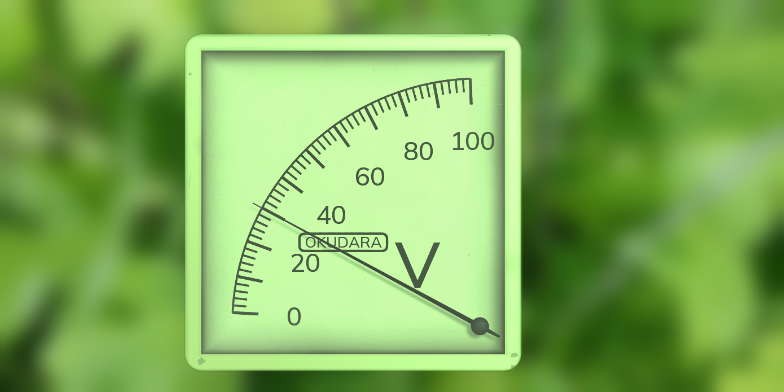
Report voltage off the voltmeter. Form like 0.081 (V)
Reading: 30 (V)
